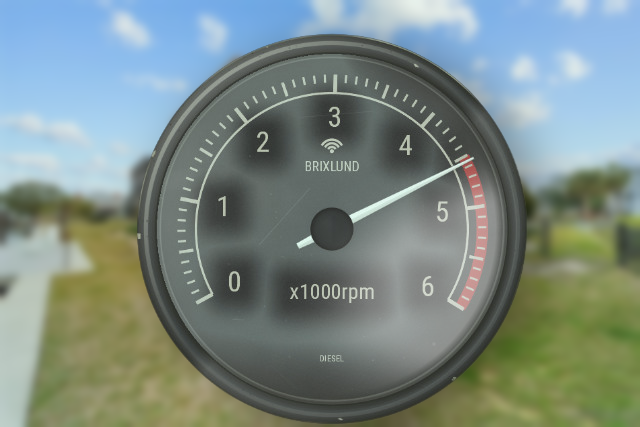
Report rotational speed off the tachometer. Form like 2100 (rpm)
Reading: 4550 (rpm)
